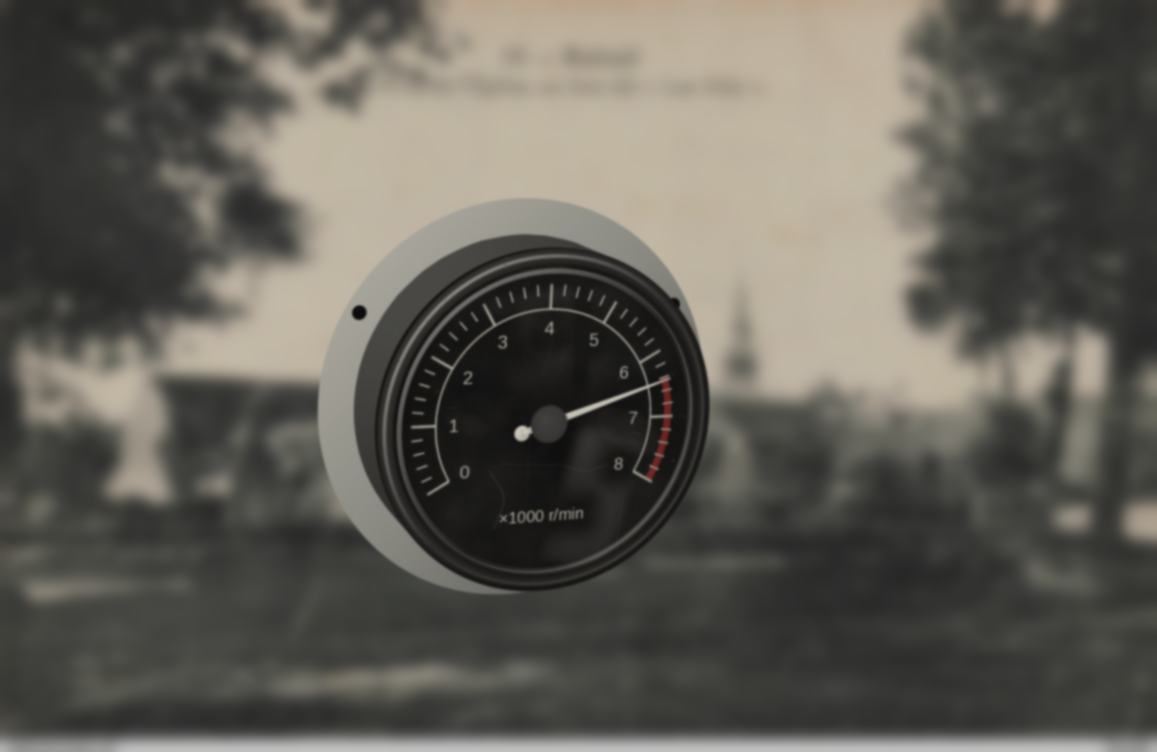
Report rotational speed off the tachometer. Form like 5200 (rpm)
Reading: 6400 (rpm)
